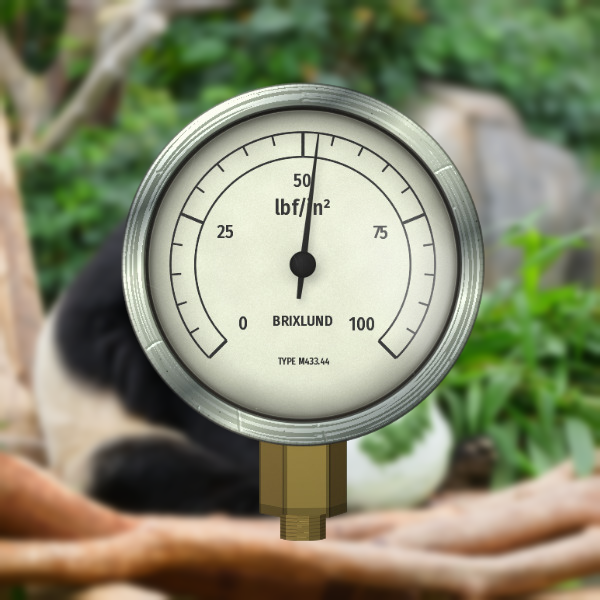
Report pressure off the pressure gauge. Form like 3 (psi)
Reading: 52.5 (psi)
